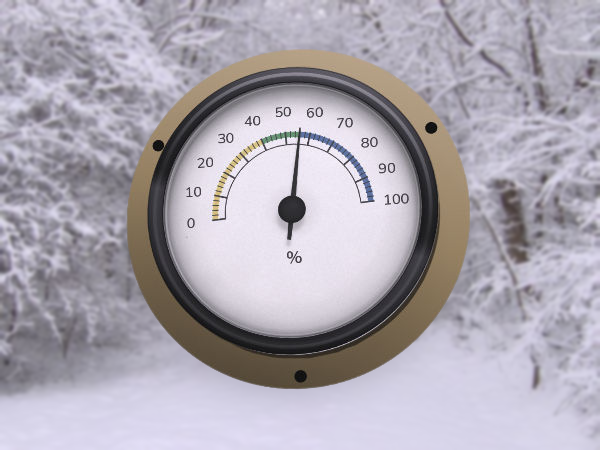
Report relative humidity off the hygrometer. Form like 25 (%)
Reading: 56 (%)
